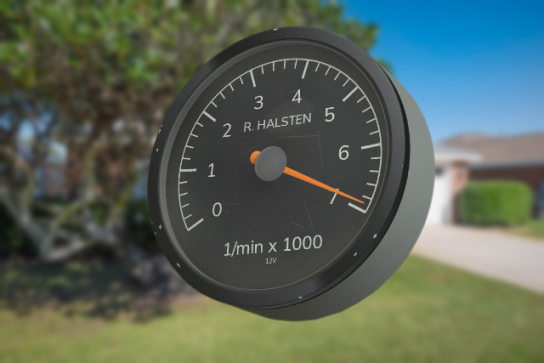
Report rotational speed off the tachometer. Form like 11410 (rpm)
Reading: 6900 (rpm)
